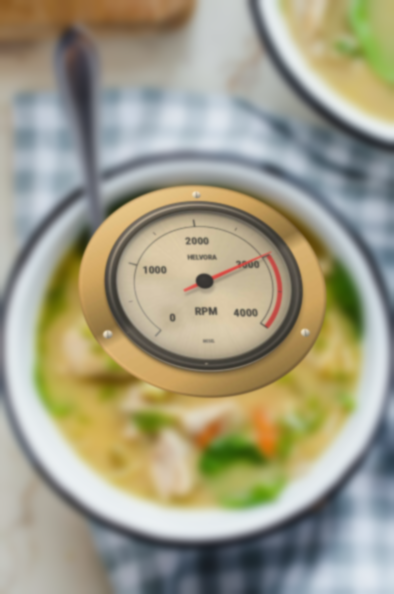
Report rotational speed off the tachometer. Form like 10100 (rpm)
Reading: 3000 (rpm)
